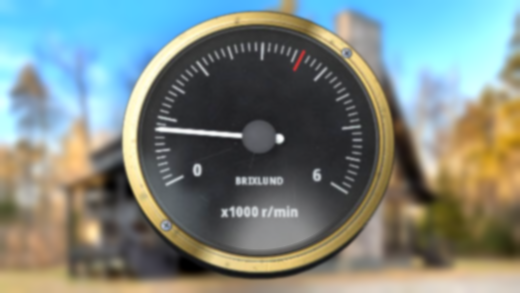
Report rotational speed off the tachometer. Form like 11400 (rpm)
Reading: 800 (rpm)
